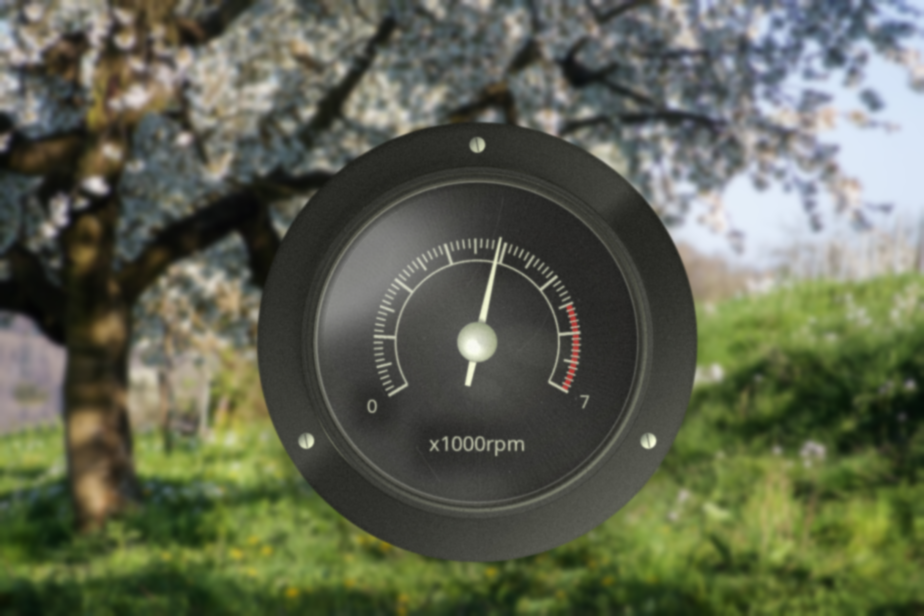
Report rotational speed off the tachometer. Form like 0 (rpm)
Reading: 3900 (rpm)
